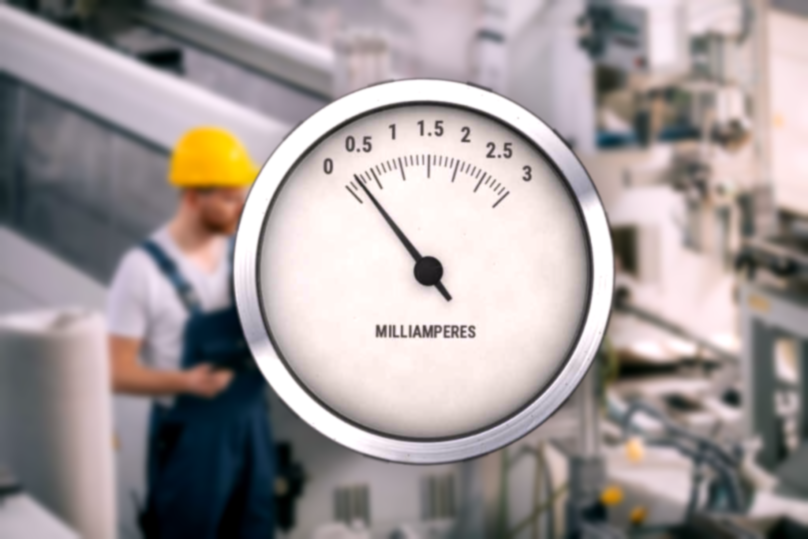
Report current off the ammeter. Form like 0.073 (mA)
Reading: 0.2 (mA)
